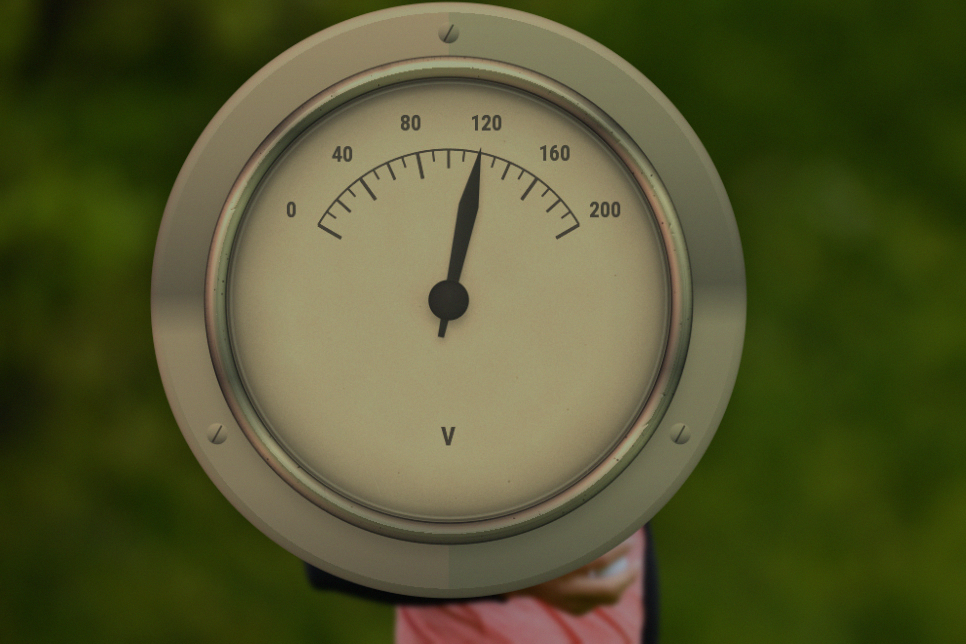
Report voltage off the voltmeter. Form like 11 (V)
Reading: 120 (V)
